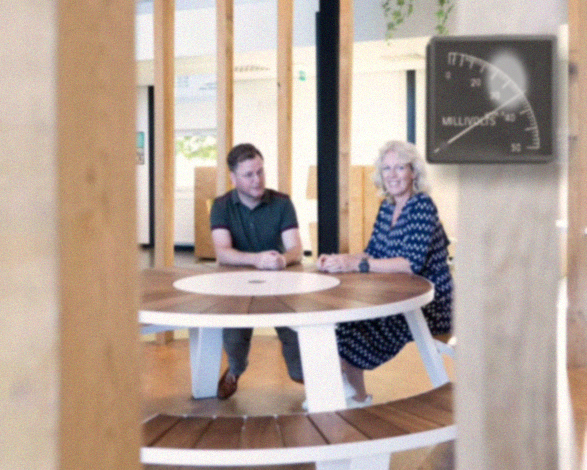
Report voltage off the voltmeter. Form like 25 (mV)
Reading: 35 (mV)
